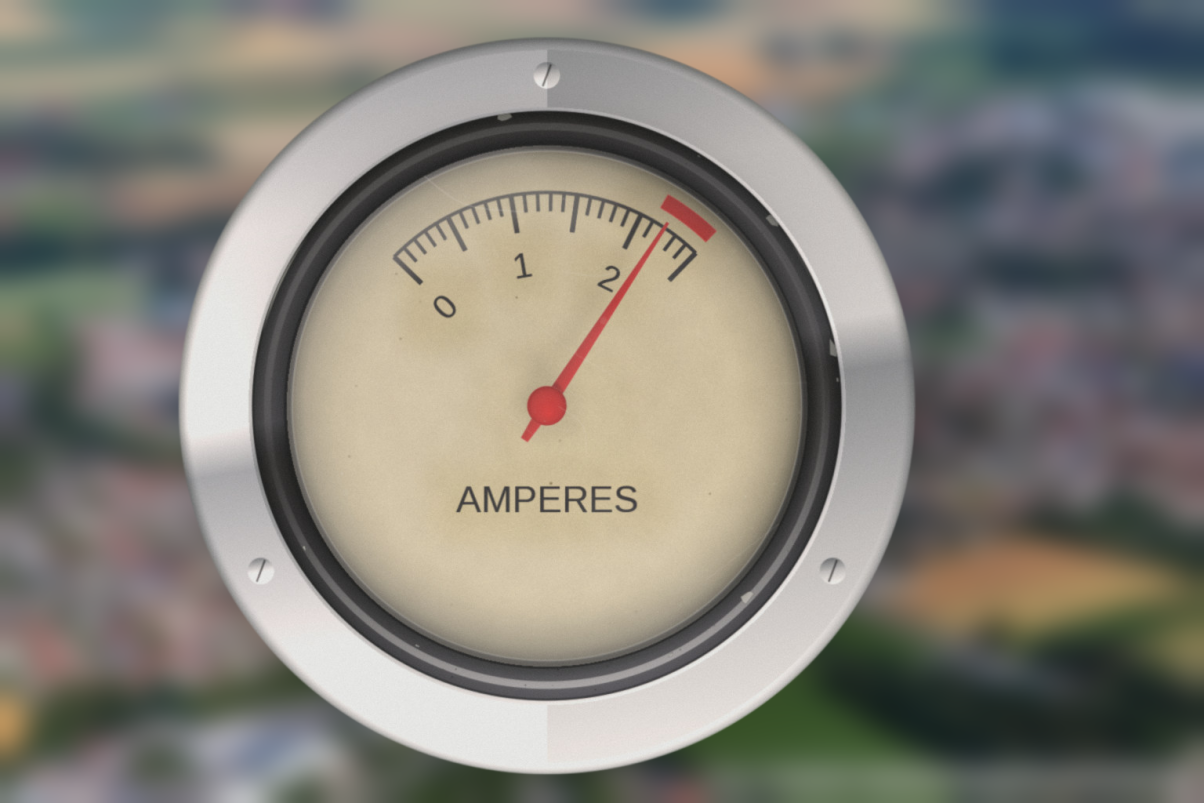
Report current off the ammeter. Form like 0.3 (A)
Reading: 2.2 (A)
